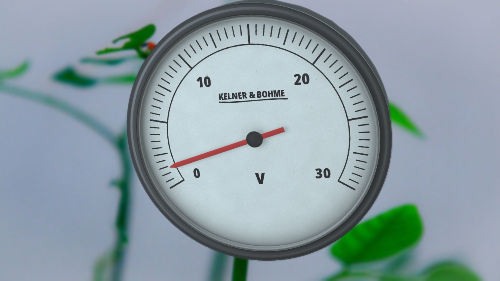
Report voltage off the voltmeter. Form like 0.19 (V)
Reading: 1.5 (V)
